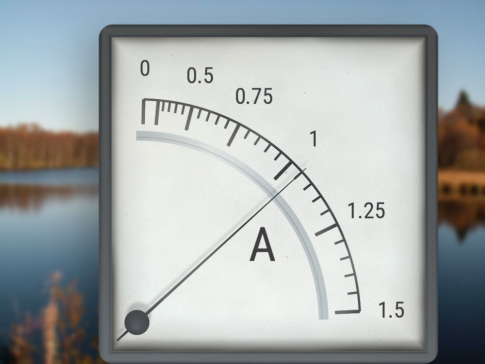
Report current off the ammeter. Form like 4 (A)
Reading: 1.05 (A)
